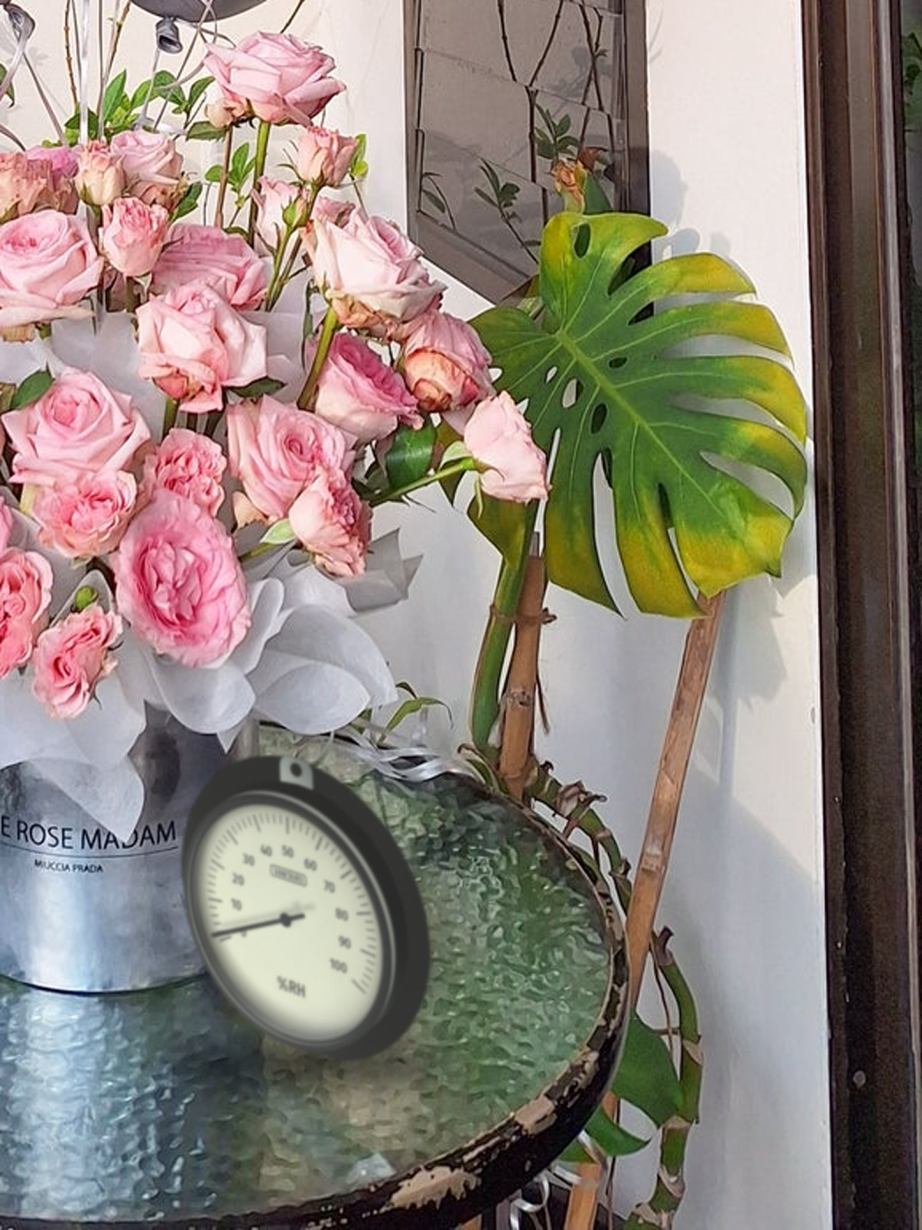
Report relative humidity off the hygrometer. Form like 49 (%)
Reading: 2 (%)
